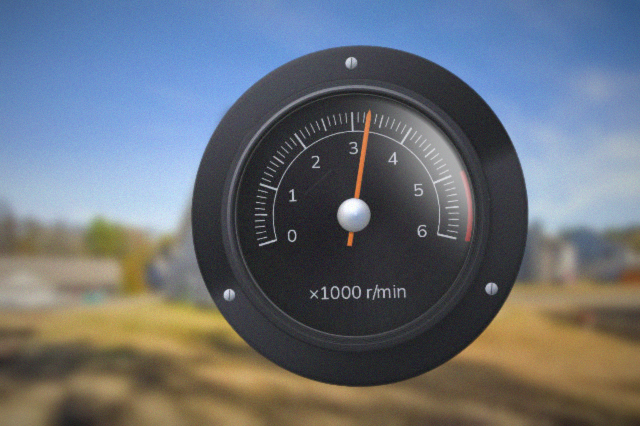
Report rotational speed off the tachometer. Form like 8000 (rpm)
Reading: 3300 (rpm)
